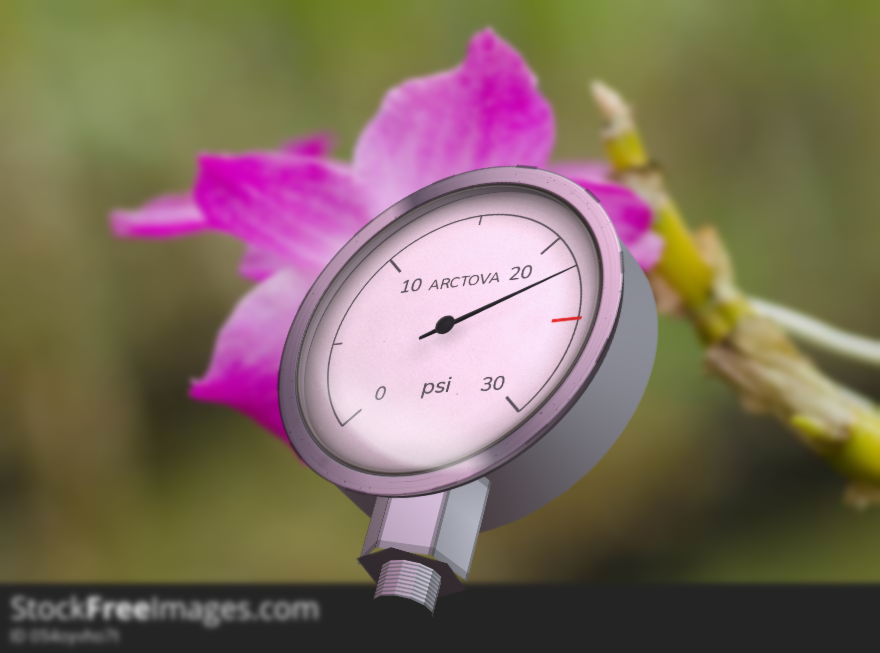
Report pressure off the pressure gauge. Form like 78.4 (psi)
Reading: 22.5 (psi)
